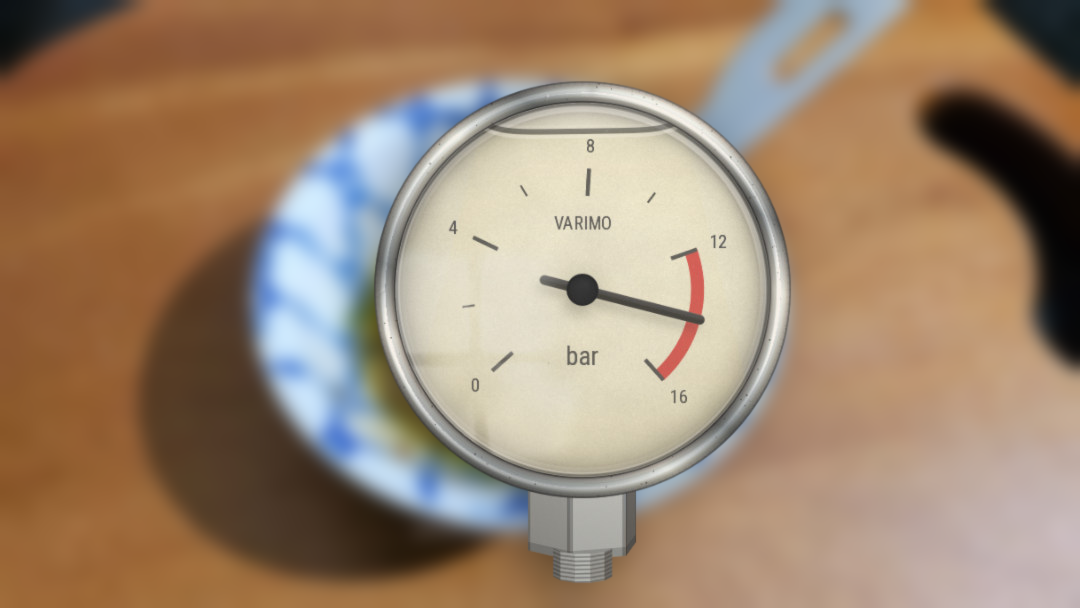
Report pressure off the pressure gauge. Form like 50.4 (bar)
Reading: 14 (bar)
